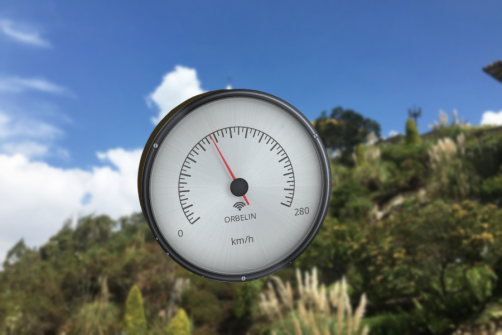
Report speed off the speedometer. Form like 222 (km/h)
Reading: 115 (km/h)
